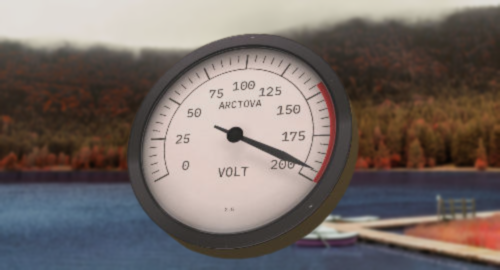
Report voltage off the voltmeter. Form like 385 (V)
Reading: 195 (V)
